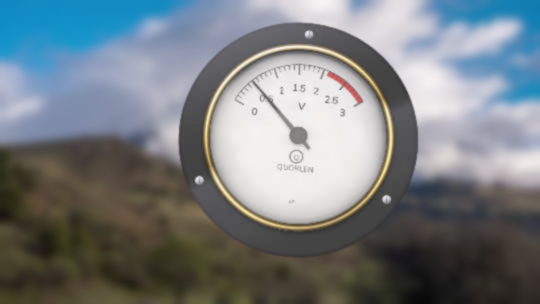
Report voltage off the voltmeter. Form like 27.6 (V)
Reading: 0.5 (V)
